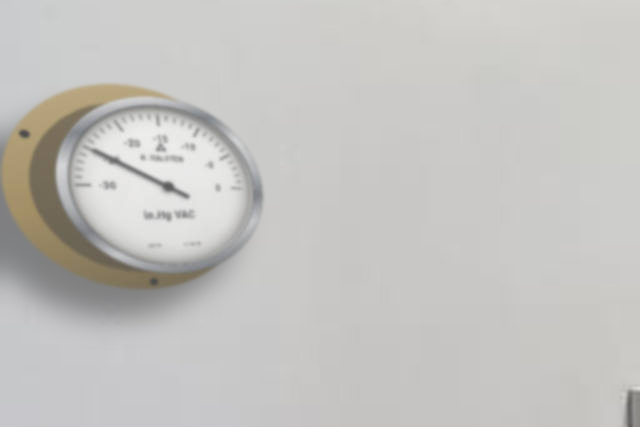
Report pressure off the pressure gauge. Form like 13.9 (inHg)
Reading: -25 (inHg)
